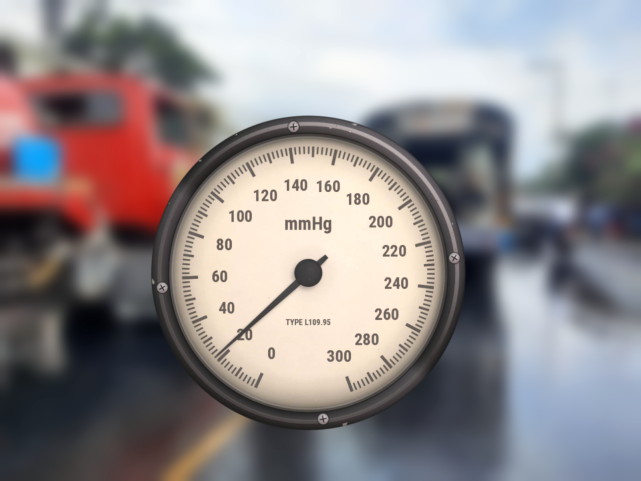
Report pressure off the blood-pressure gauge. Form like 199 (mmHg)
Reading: 22 (mmHg)
